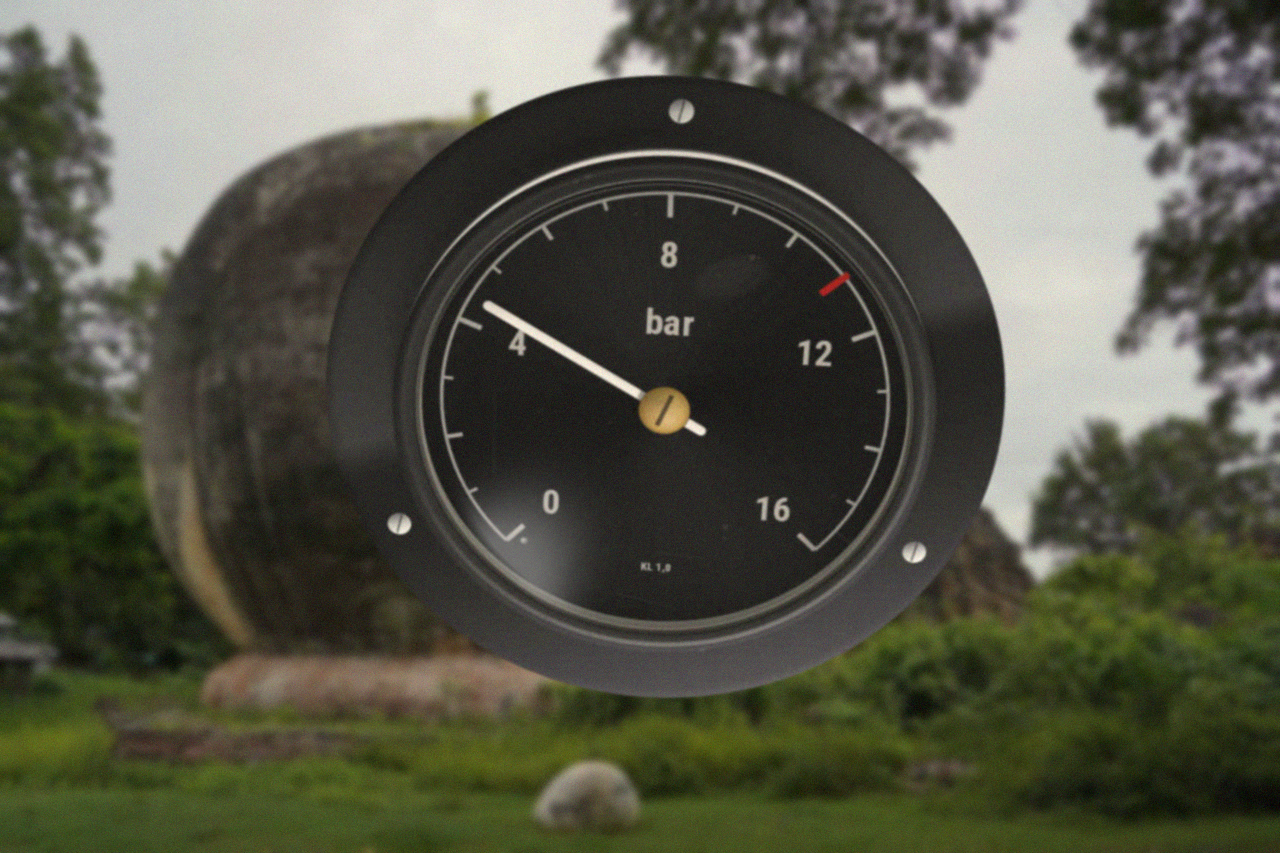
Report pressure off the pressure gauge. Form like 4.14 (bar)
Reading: 4.5 (bar)
